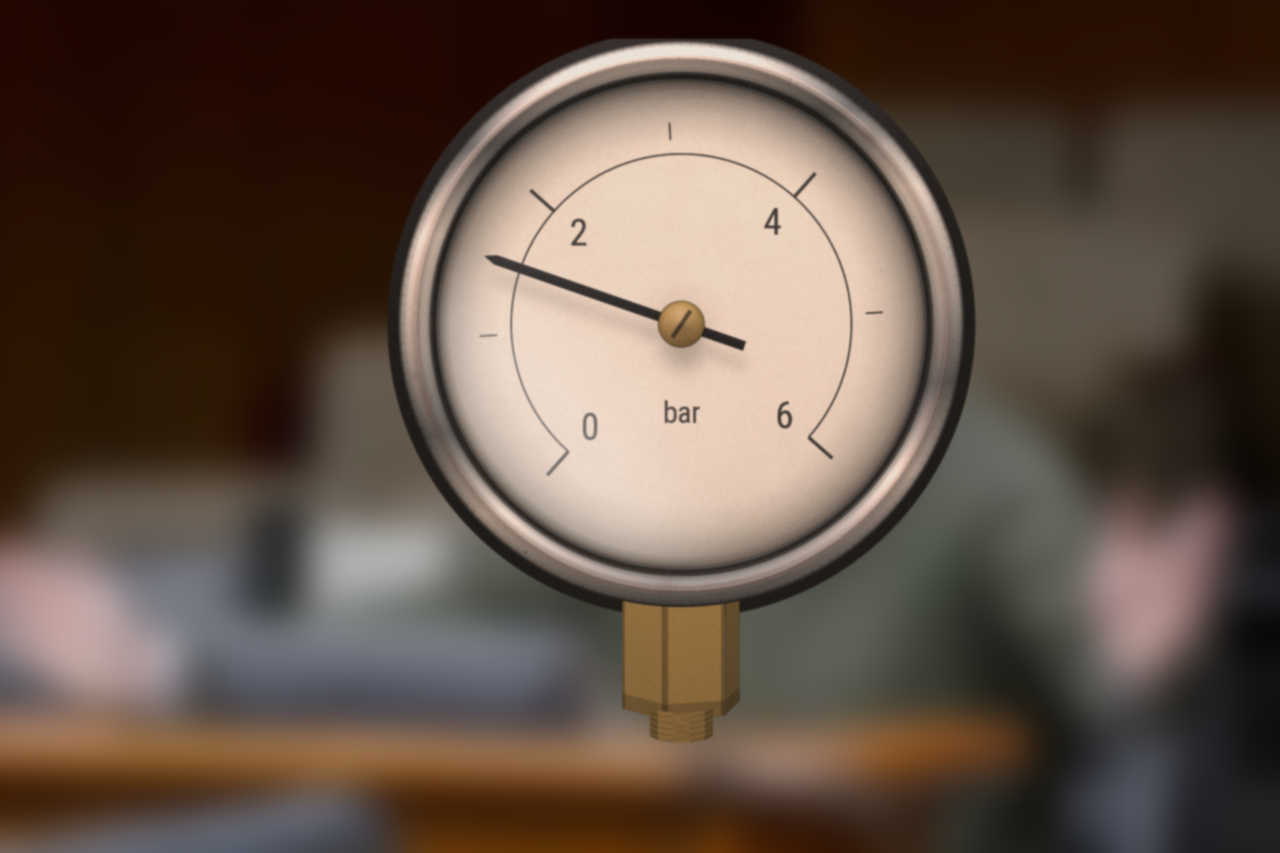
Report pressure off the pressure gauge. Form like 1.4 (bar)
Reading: 1.5 (bar)
